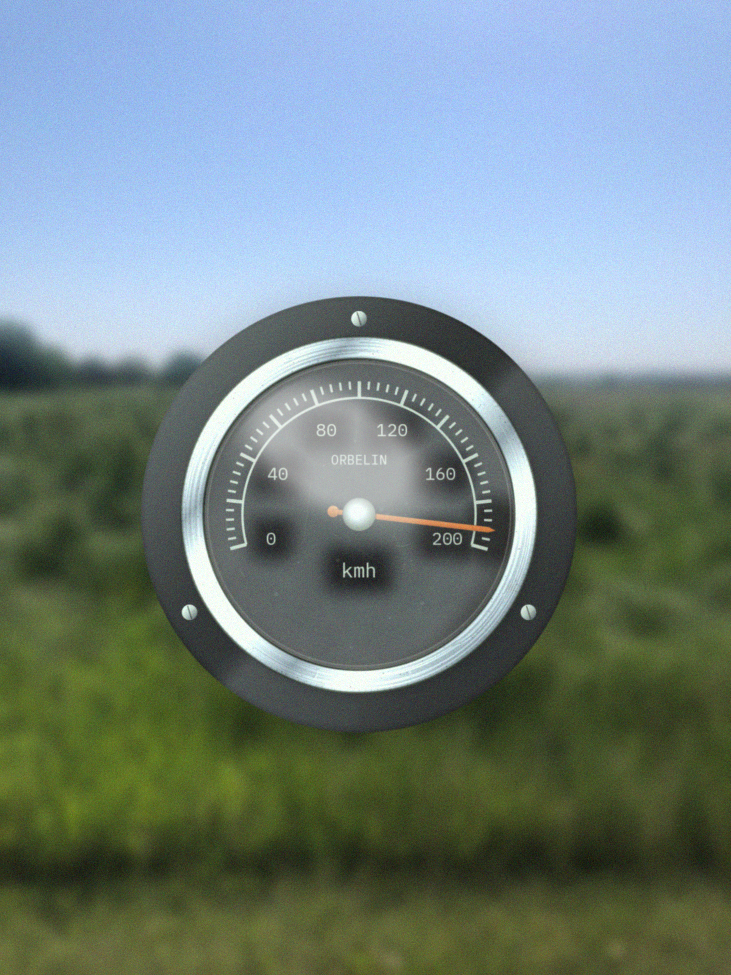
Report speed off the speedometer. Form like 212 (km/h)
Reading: 192 (km/h)
